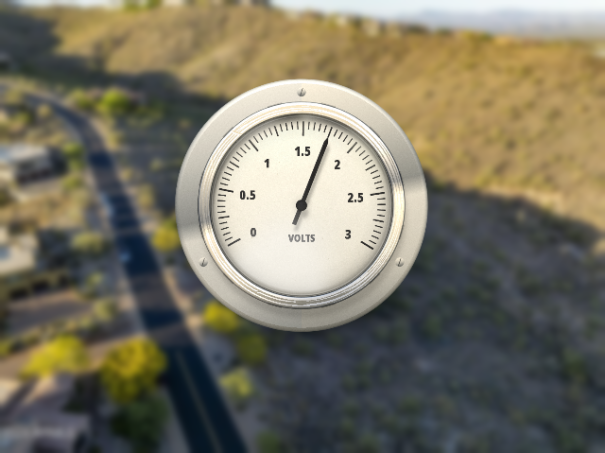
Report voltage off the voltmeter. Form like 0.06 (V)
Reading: 1.75 (V)
